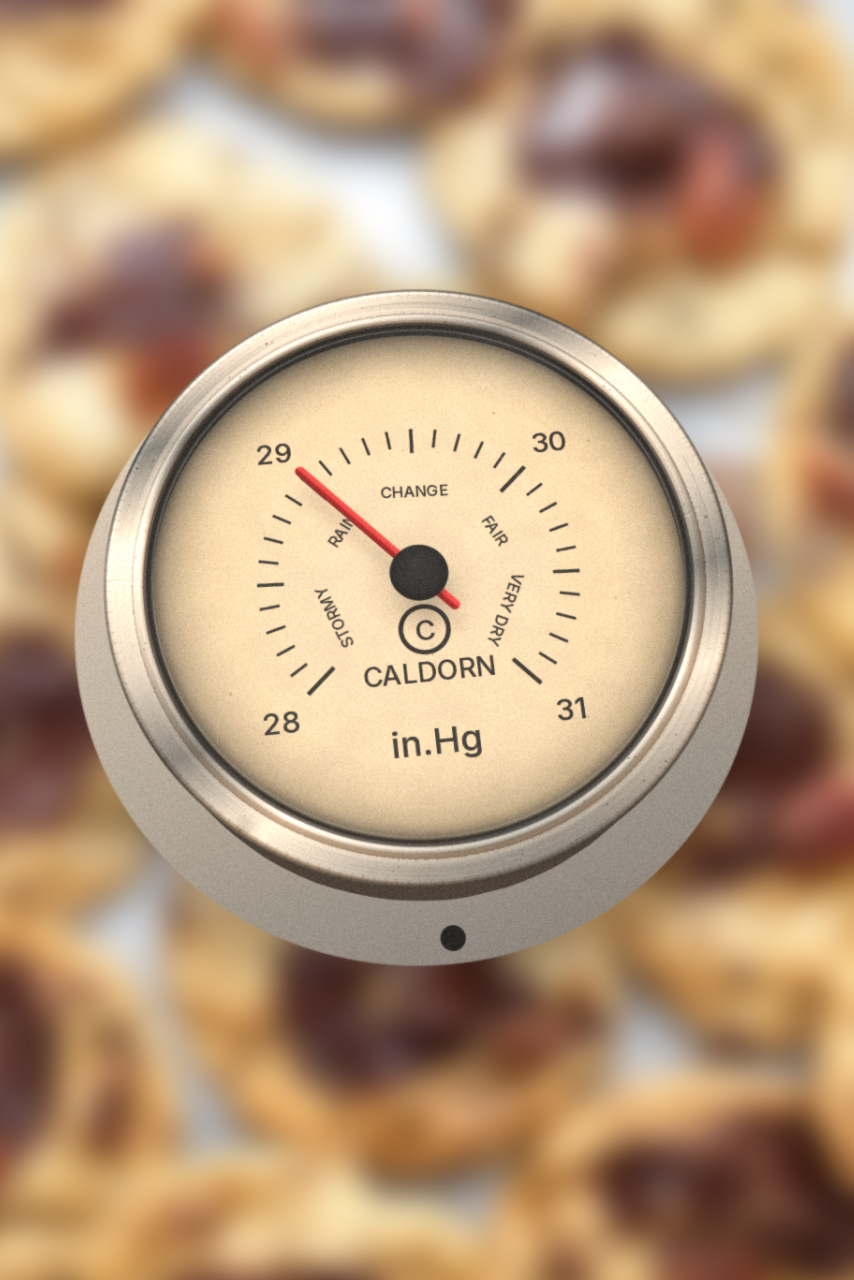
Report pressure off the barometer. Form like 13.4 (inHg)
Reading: 29 (inHg)
